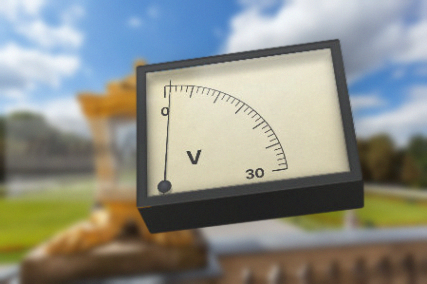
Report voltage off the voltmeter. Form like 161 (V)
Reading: 1 (V)
